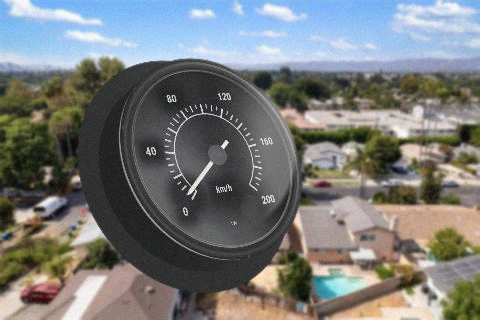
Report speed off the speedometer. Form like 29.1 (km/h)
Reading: 5 (km/h)
